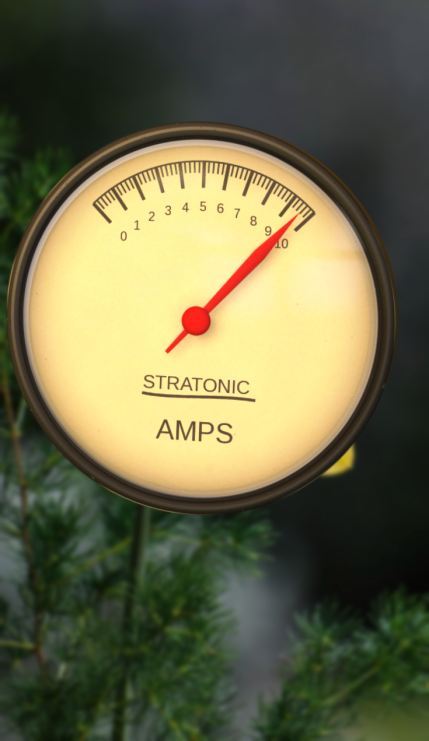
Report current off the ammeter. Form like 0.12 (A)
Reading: 9.6 (A)
